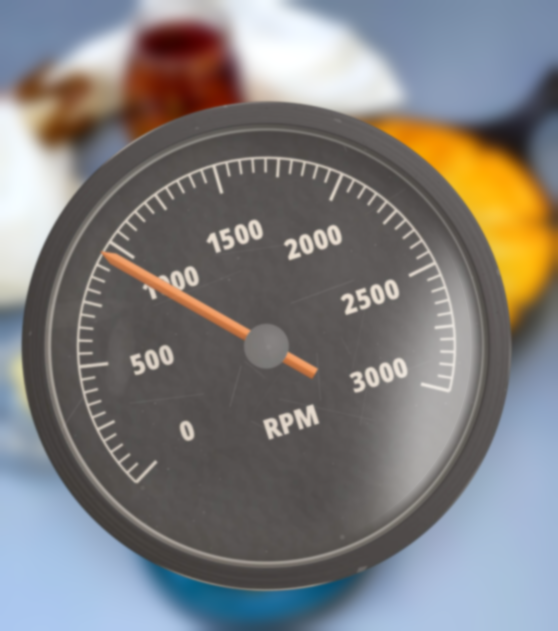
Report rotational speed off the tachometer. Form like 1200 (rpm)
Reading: 950 (rpm)
